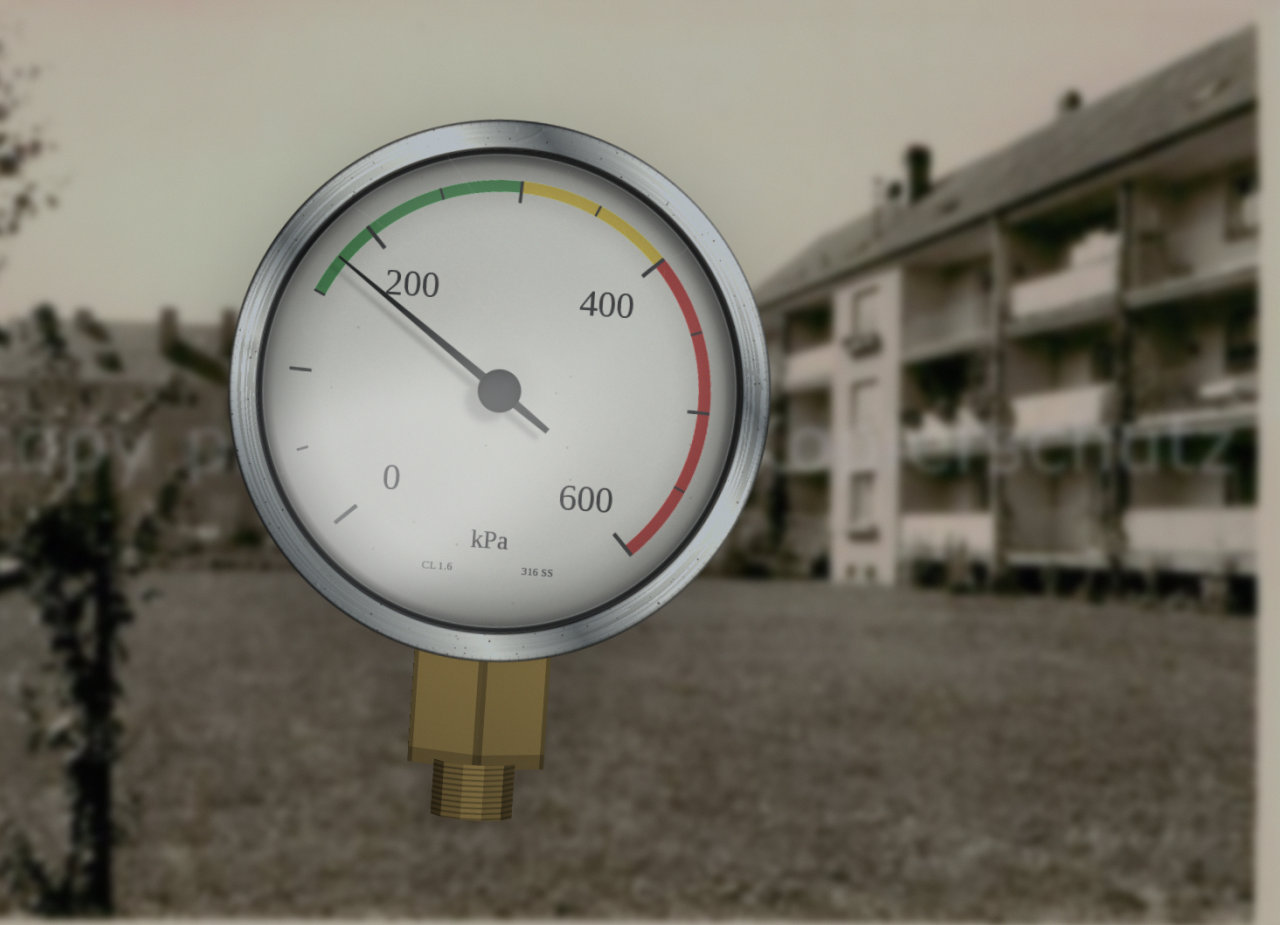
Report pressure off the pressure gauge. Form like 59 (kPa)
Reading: 175 (kPa)
